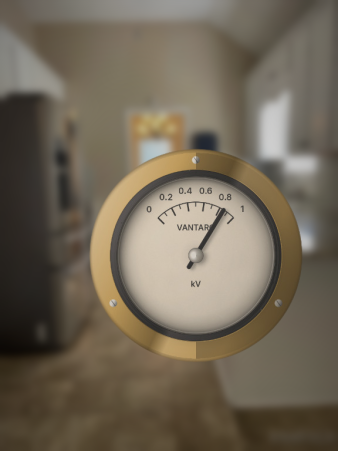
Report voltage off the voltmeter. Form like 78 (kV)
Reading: 0.85 (kV)
